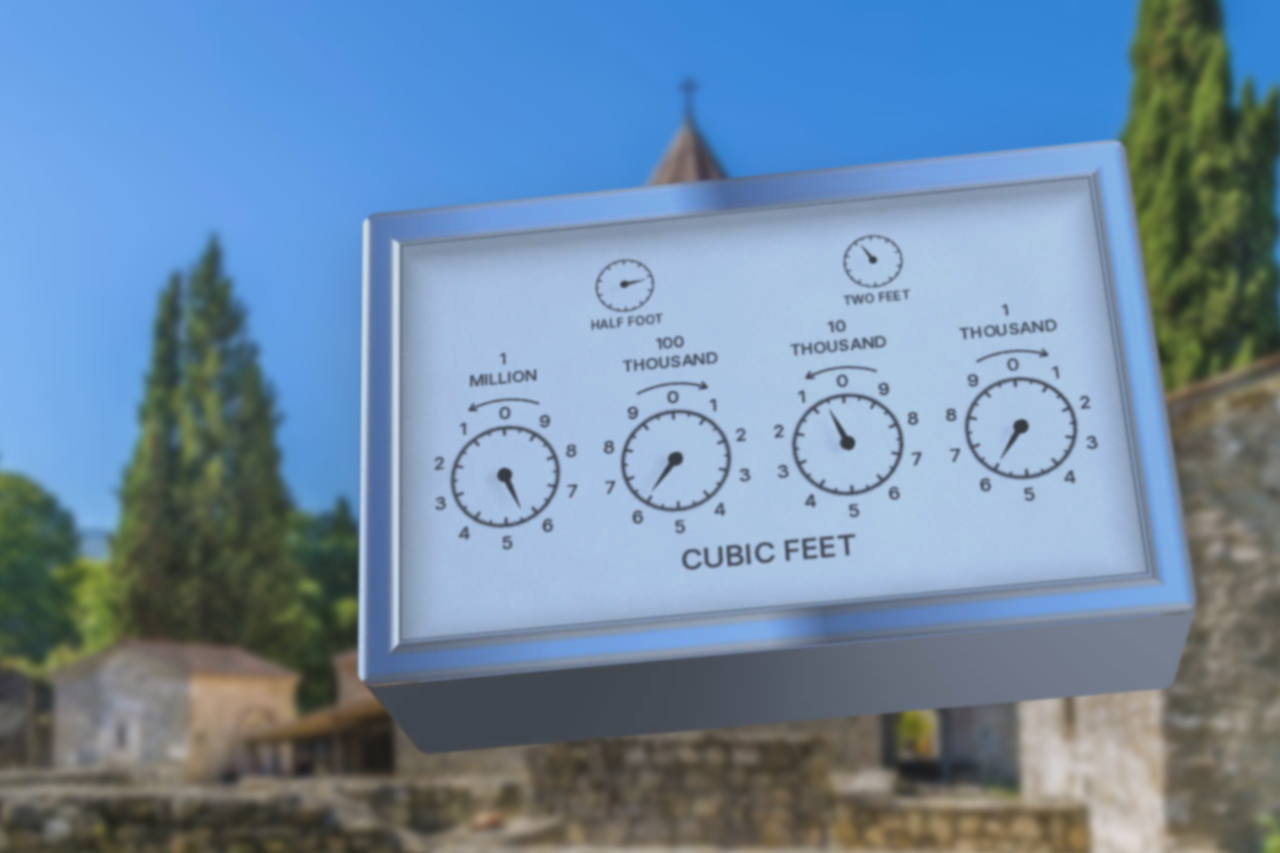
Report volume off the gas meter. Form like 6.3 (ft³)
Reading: 560600 (ft³)
